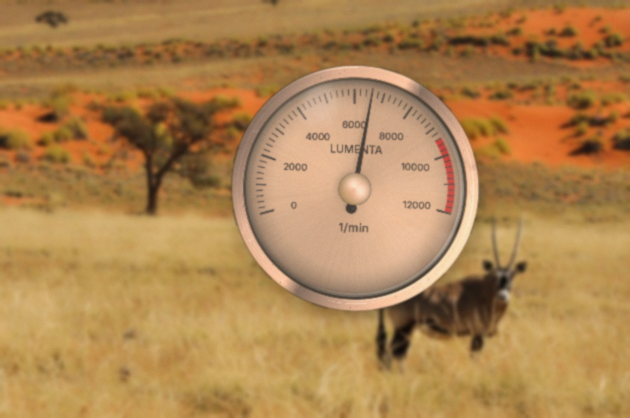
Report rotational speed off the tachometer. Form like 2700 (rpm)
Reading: 6600 (rpm)
